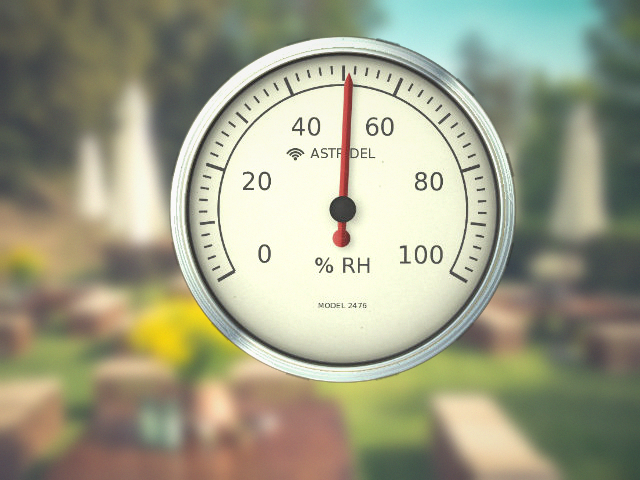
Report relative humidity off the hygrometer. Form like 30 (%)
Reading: 51 (%)
